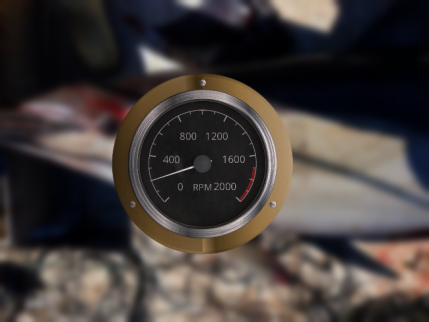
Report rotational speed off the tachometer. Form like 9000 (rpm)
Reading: 200 (rpm)
